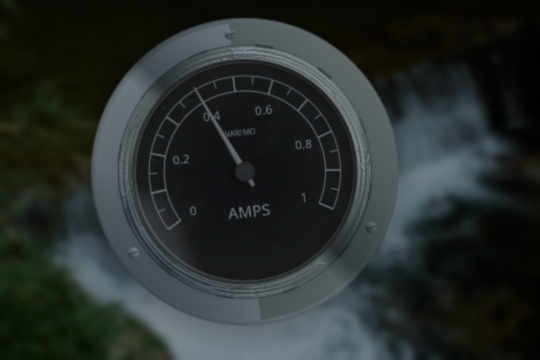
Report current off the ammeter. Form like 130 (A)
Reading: 0.4 (A)
